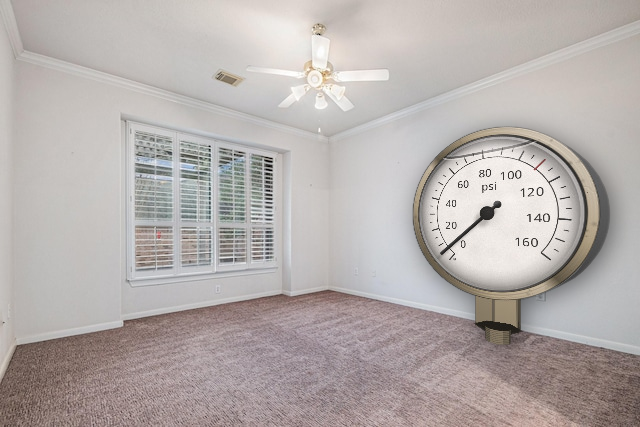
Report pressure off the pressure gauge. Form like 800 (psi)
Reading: 5 (psi)
